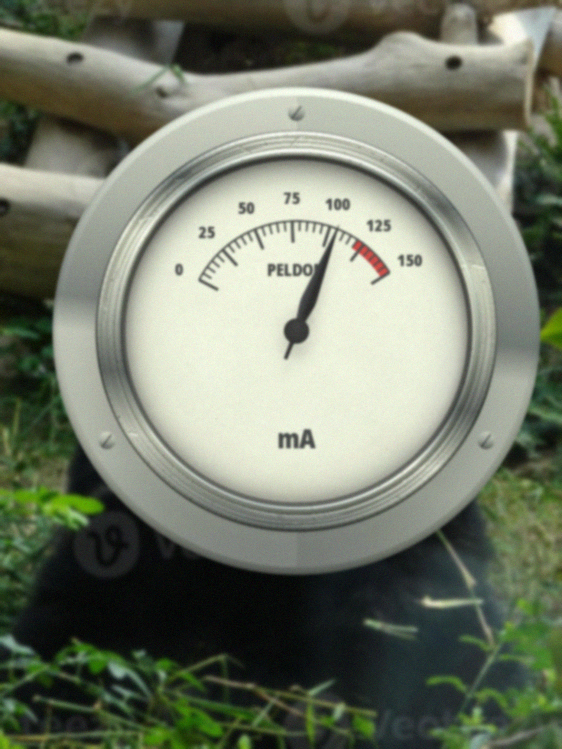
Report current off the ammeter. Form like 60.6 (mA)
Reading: 105 (mA)
